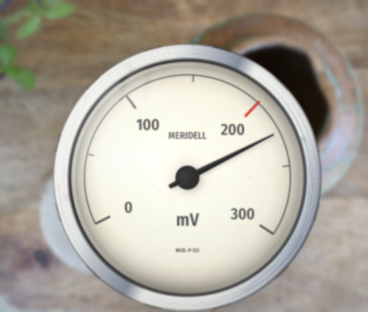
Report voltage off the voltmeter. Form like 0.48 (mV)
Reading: 225 (mV)
